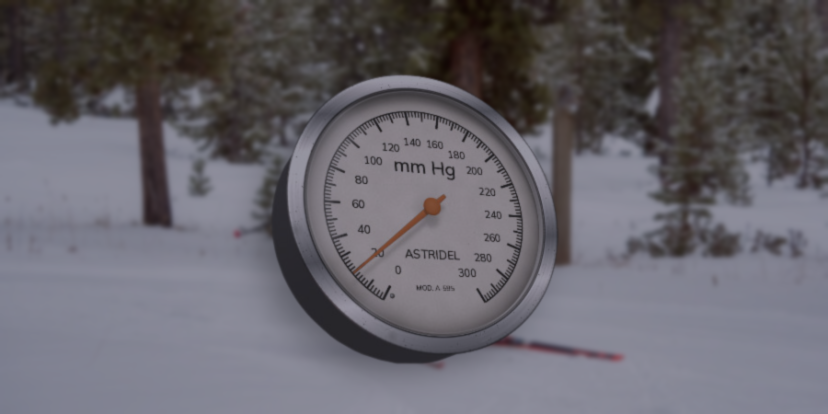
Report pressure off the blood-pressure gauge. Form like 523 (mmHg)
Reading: 20 (mmHg)
